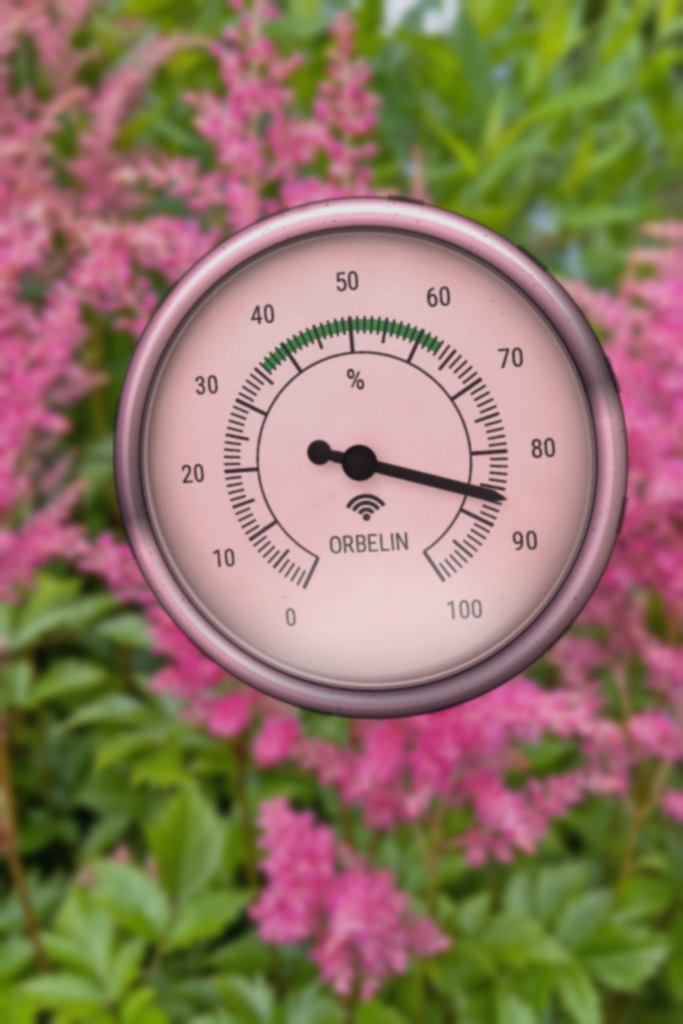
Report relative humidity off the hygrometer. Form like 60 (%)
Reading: 86 (%)
